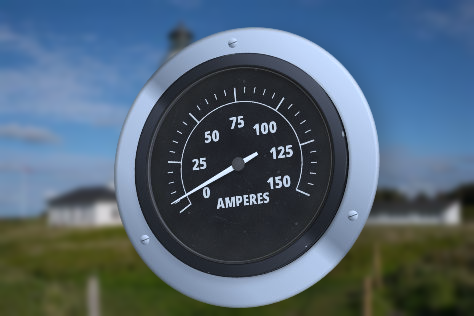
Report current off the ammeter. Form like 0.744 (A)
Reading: 5 (A)
